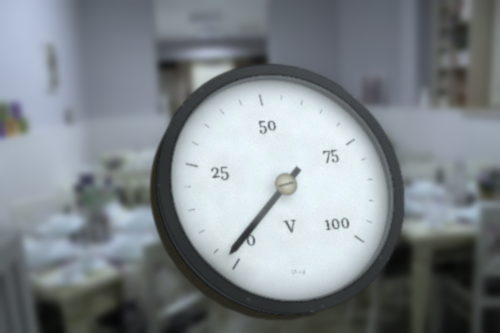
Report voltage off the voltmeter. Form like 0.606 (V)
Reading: 2.5 (V)
